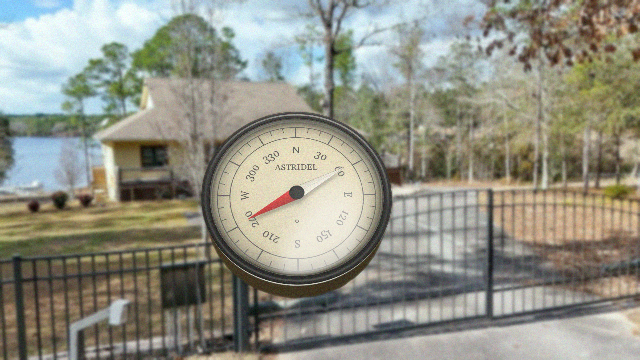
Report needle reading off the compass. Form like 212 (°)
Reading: 240 (°)
